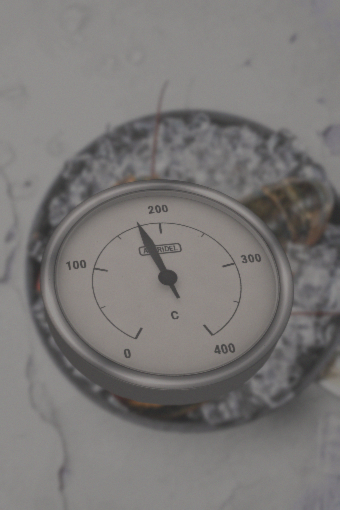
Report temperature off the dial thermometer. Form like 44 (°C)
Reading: 175 (°C)
